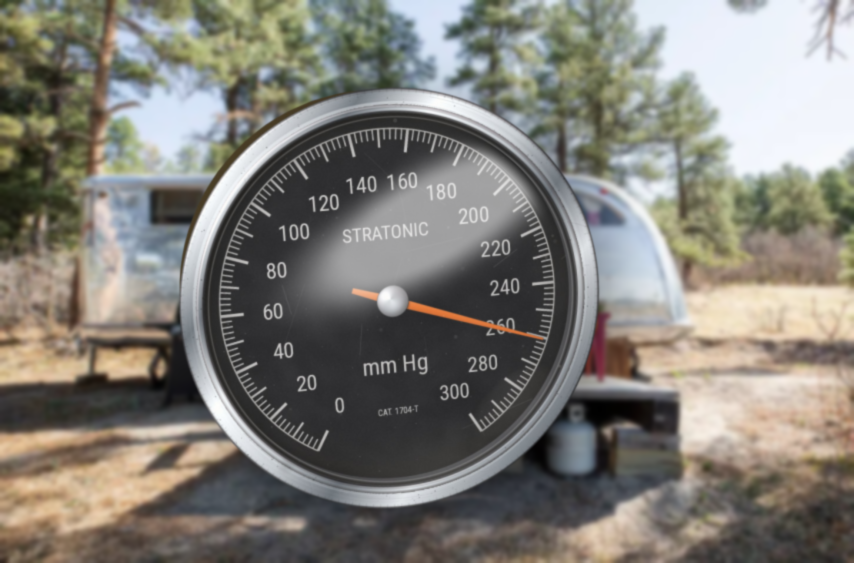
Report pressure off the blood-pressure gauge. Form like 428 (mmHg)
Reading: 260 (mmHg)
